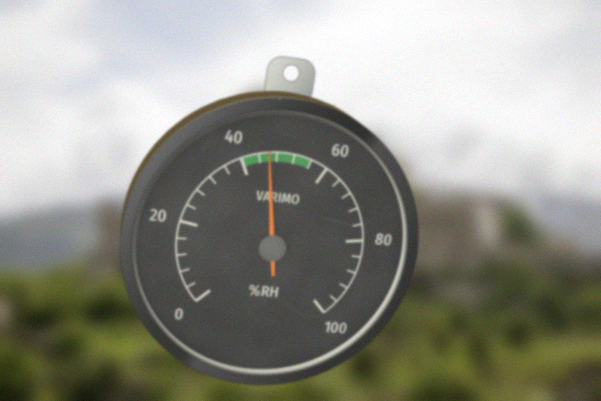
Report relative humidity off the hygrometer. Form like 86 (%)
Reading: 46 (%)
